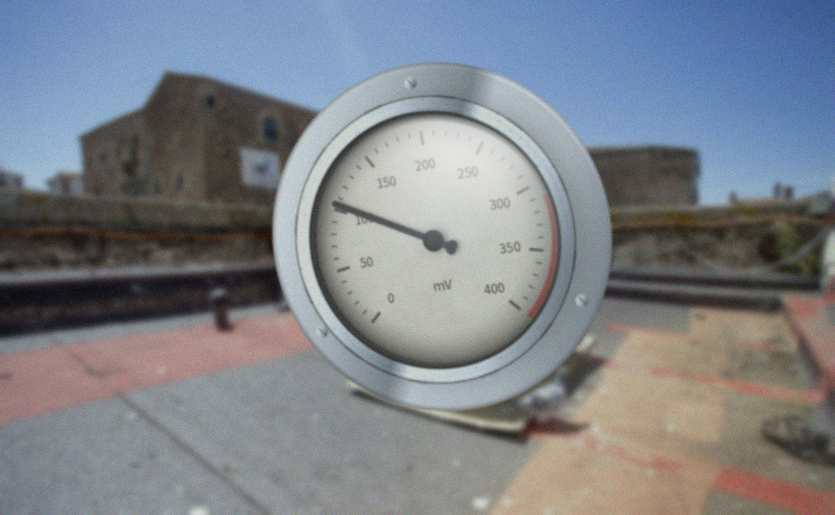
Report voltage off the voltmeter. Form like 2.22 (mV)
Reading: 105 (mV)
